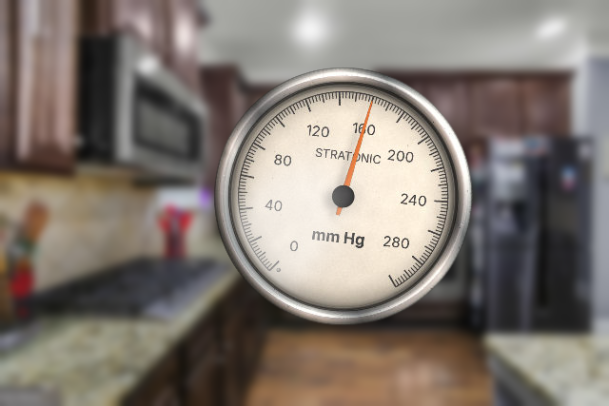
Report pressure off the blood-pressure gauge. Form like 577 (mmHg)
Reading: 160 (mmHg)
